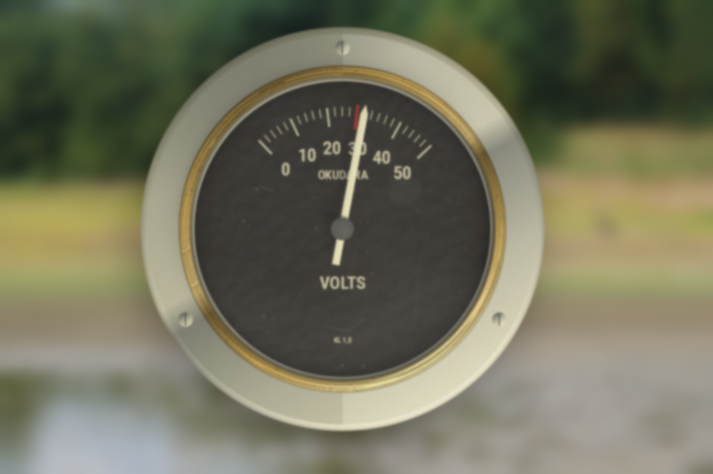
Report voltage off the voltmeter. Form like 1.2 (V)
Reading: 30 (V)
